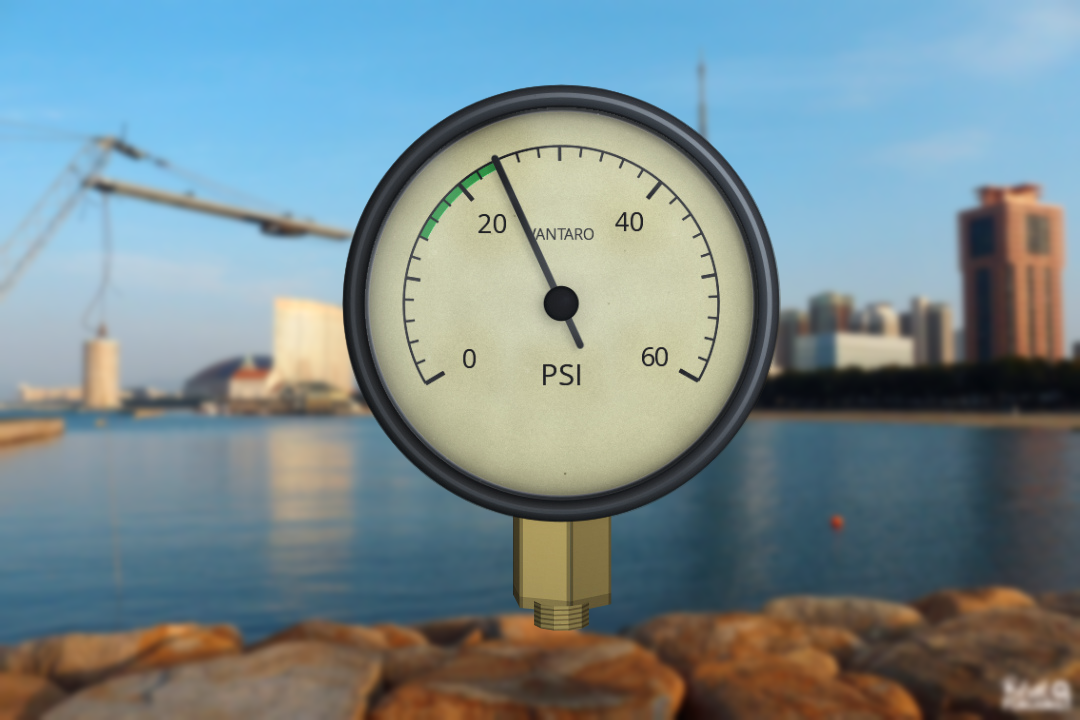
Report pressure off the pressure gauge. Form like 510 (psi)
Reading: 24 (psi)
